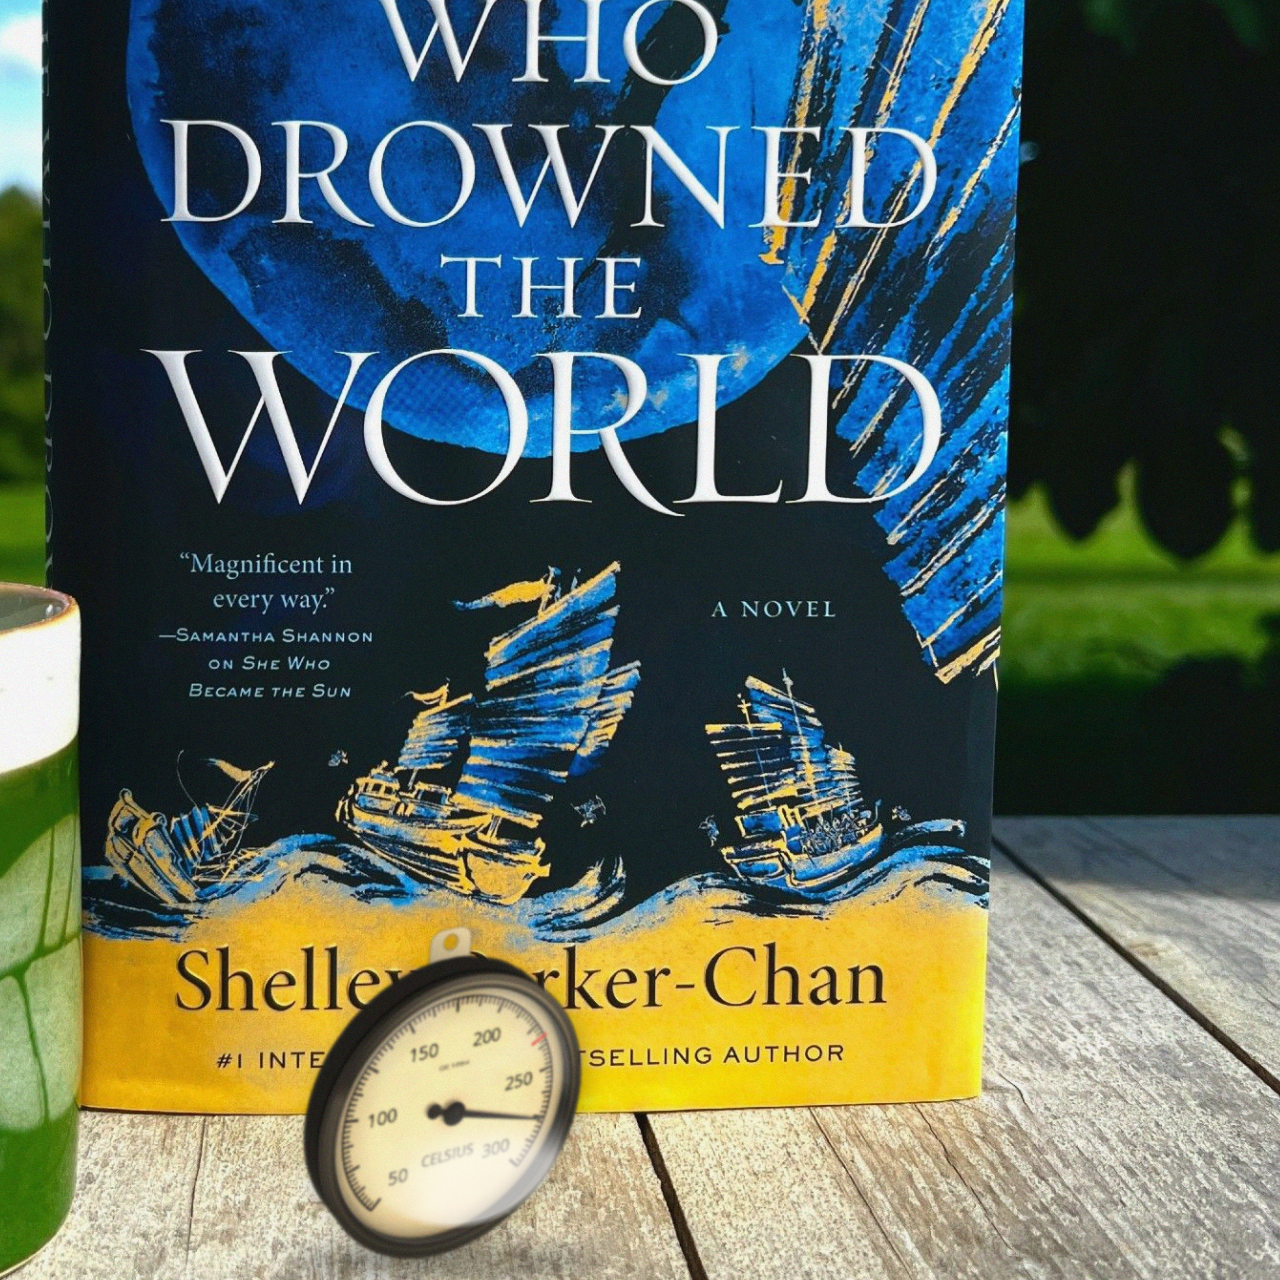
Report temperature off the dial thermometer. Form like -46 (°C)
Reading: 275 (°C)
